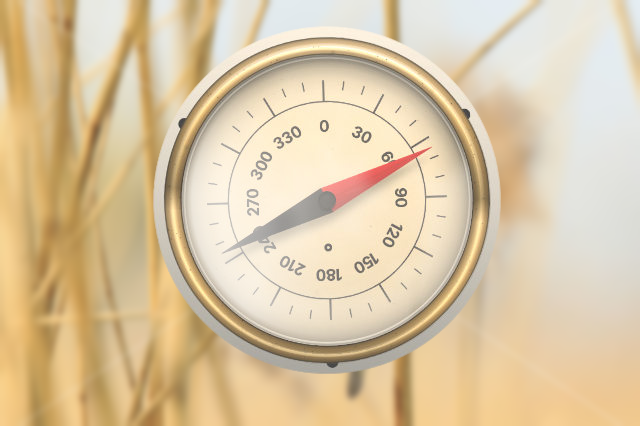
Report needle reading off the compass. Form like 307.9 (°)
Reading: 65 (°)
